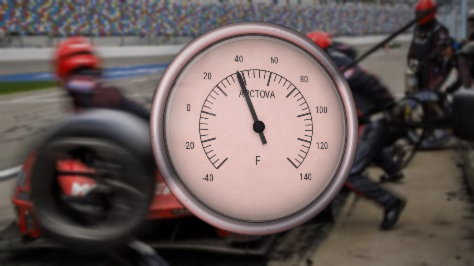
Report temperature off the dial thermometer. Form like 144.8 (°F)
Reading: 36 (°F)
